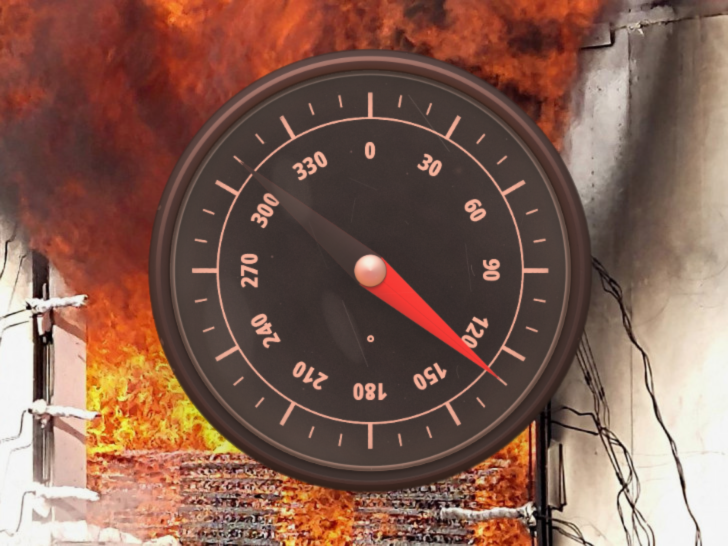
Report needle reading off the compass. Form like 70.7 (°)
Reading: 130 (°)
